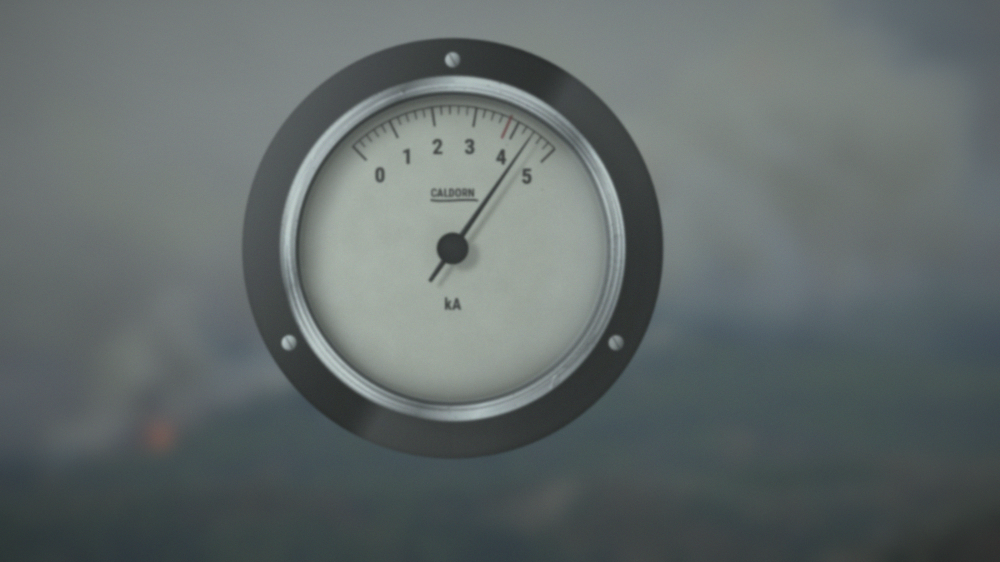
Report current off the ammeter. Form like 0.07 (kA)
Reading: 4.4 (kA)
